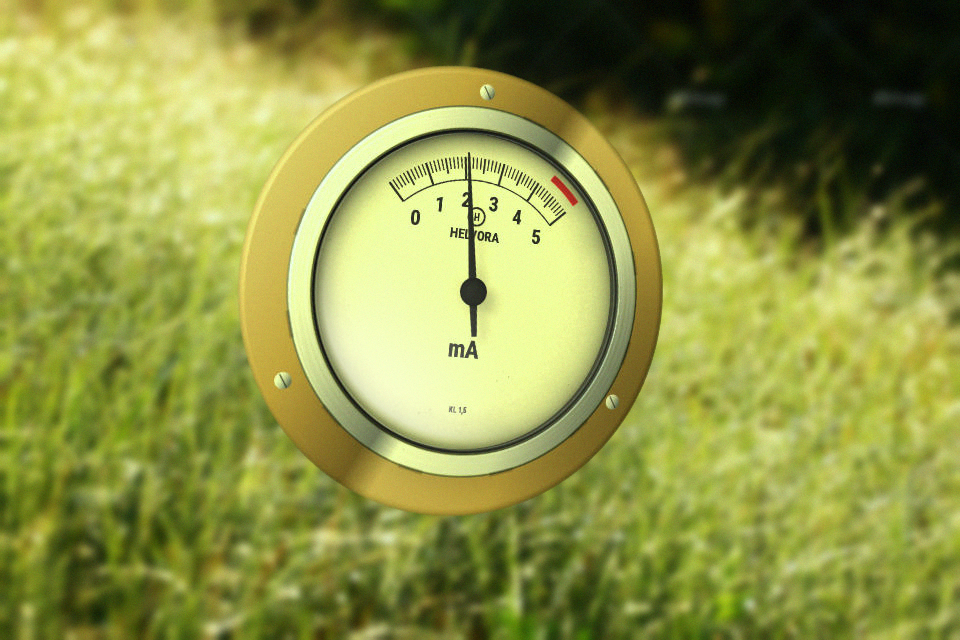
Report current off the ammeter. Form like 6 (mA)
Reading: 2 (mA)
